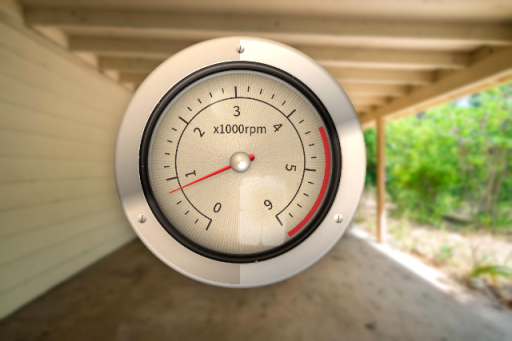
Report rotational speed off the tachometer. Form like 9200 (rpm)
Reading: 800 (rpm)
